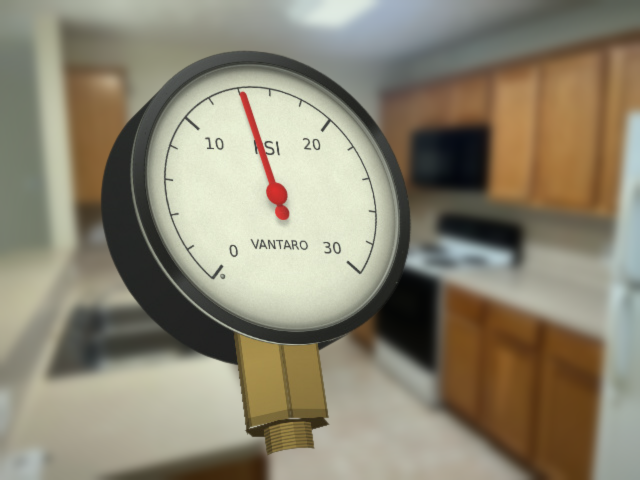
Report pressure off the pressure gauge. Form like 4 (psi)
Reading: 14 (psi)
